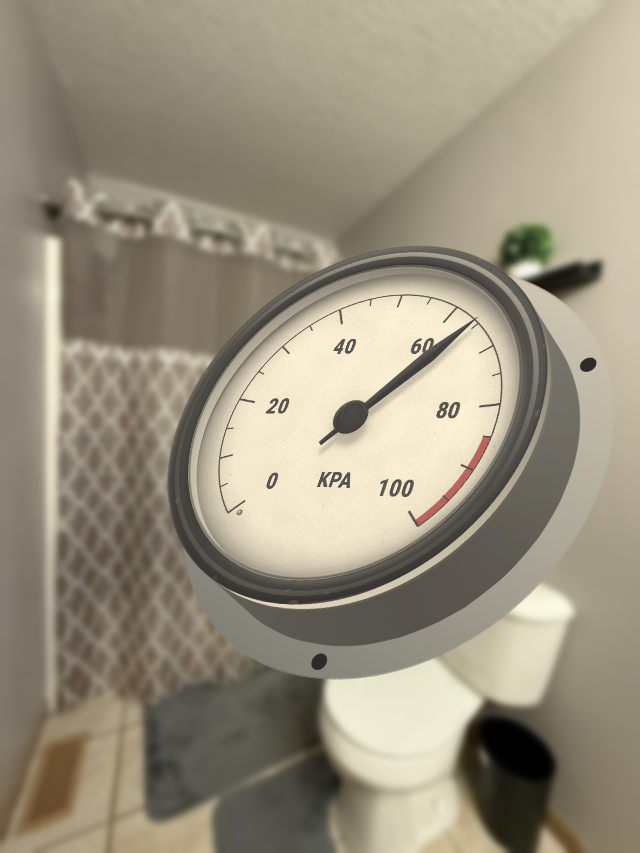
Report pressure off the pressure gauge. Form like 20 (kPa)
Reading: 65 (kPa)
